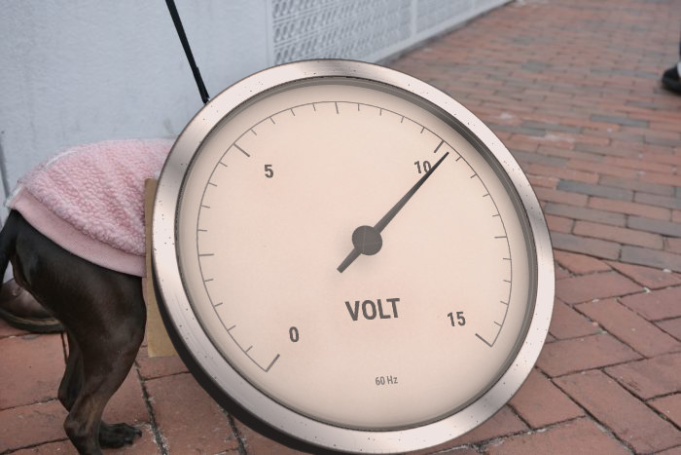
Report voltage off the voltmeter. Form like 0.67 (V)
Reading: 10.25 (V)
